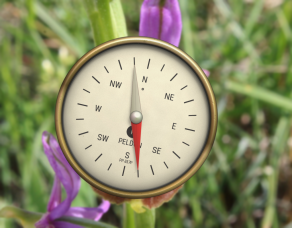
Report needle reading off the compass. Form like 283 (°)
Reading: 165 (°)
